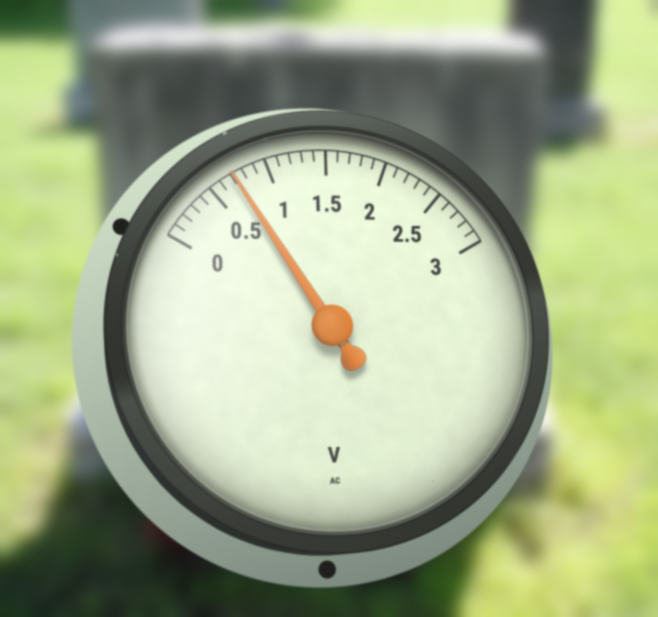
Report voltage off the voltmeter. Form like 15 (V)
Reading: 0.7 (V)
